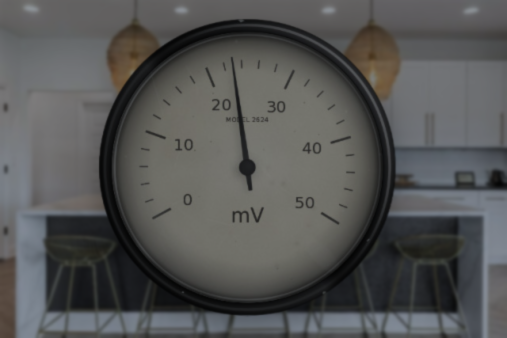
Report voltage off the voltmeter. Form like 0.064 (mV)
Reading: 23 (mV)
